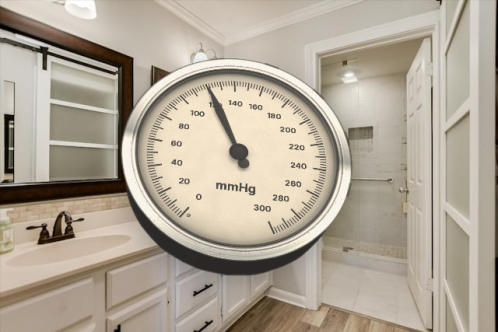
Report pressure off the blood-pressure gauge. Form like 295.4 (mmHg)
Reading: 120 (mmHg)
